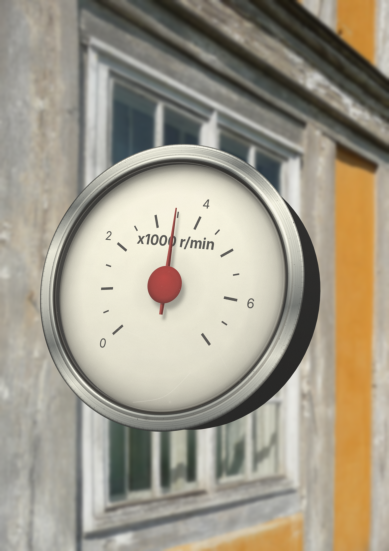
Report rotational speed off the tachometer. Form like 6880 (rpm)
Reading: 3500 (rpm)
